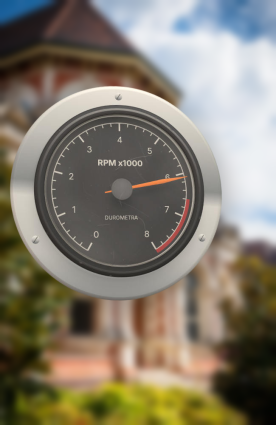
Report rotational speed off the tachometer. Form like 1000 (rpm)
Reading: 6100 (rpm)
